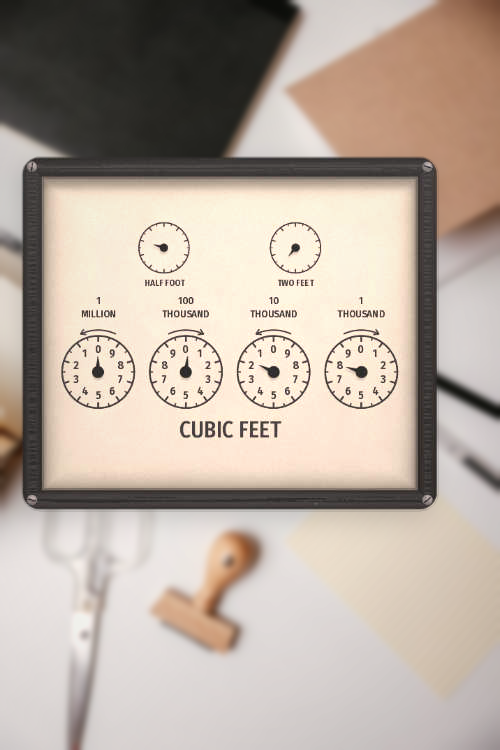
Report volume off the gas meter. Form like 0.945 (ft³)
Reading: 1800 (ft³)
